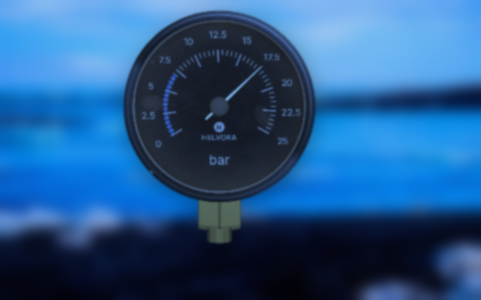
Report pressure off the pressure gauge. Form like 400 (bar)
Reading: 17.5 (bar)
